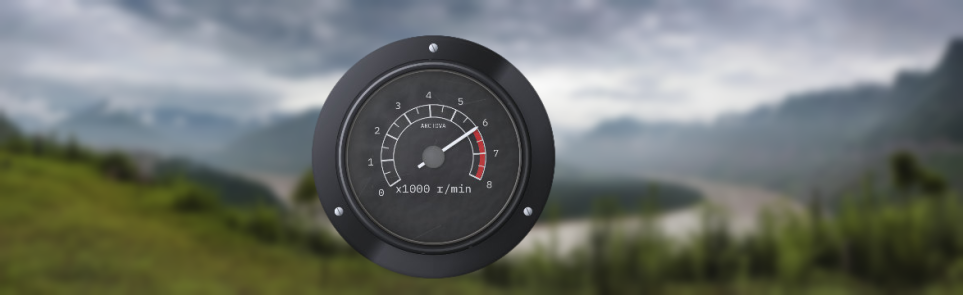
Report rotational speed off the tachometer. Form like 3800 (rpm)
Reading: 6000 (rpm)
